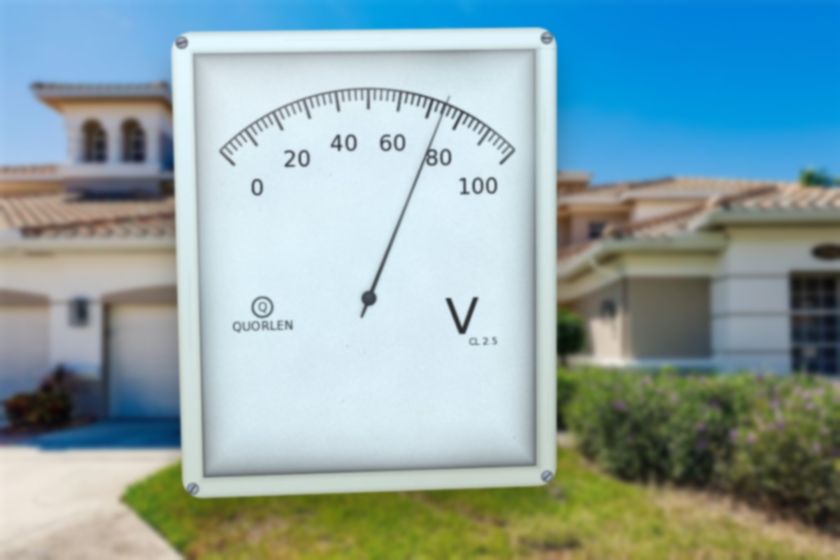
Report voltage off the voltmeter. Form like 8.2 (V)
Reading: 74 (V)
